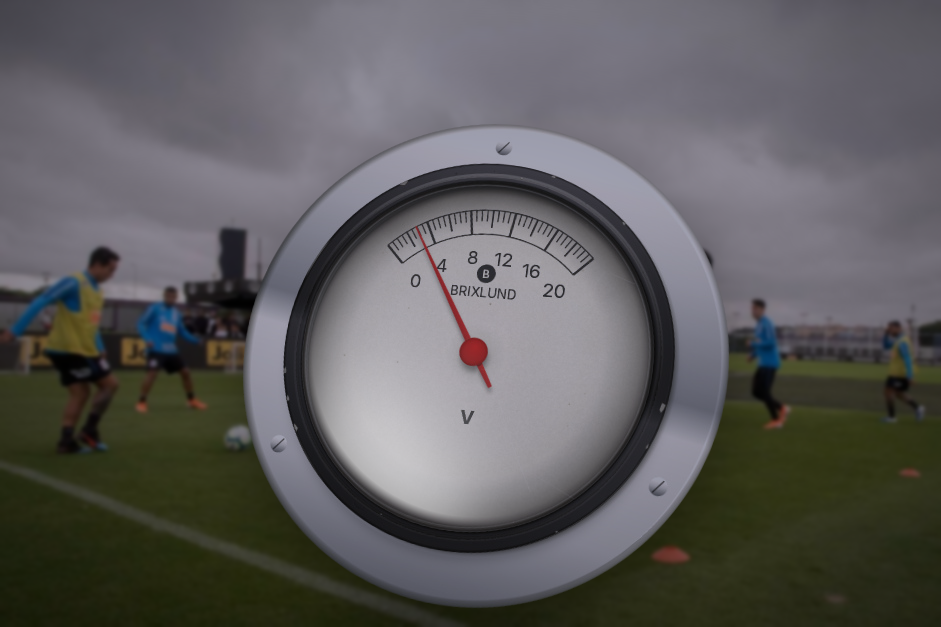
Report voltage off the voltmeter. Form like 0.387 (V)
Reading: 3 (V)
